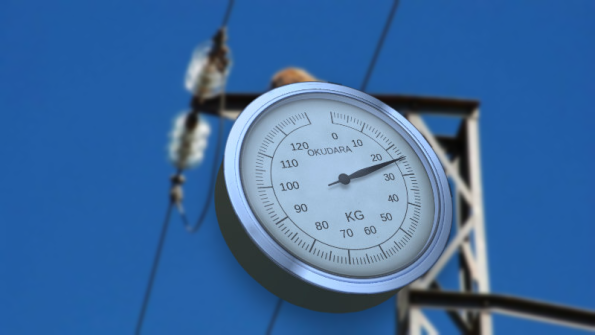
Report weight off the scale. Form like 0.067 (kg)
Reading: 25 (kg)
